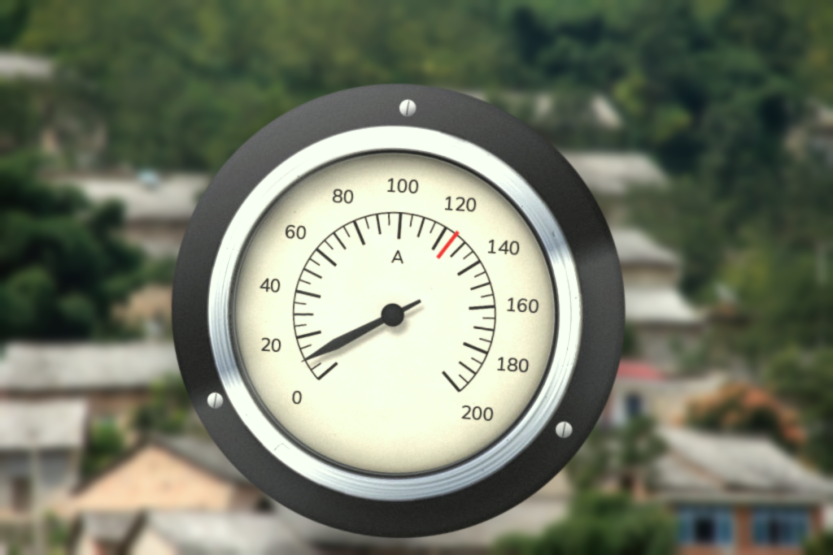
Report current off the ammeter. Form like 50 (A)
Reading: 10 (A)
